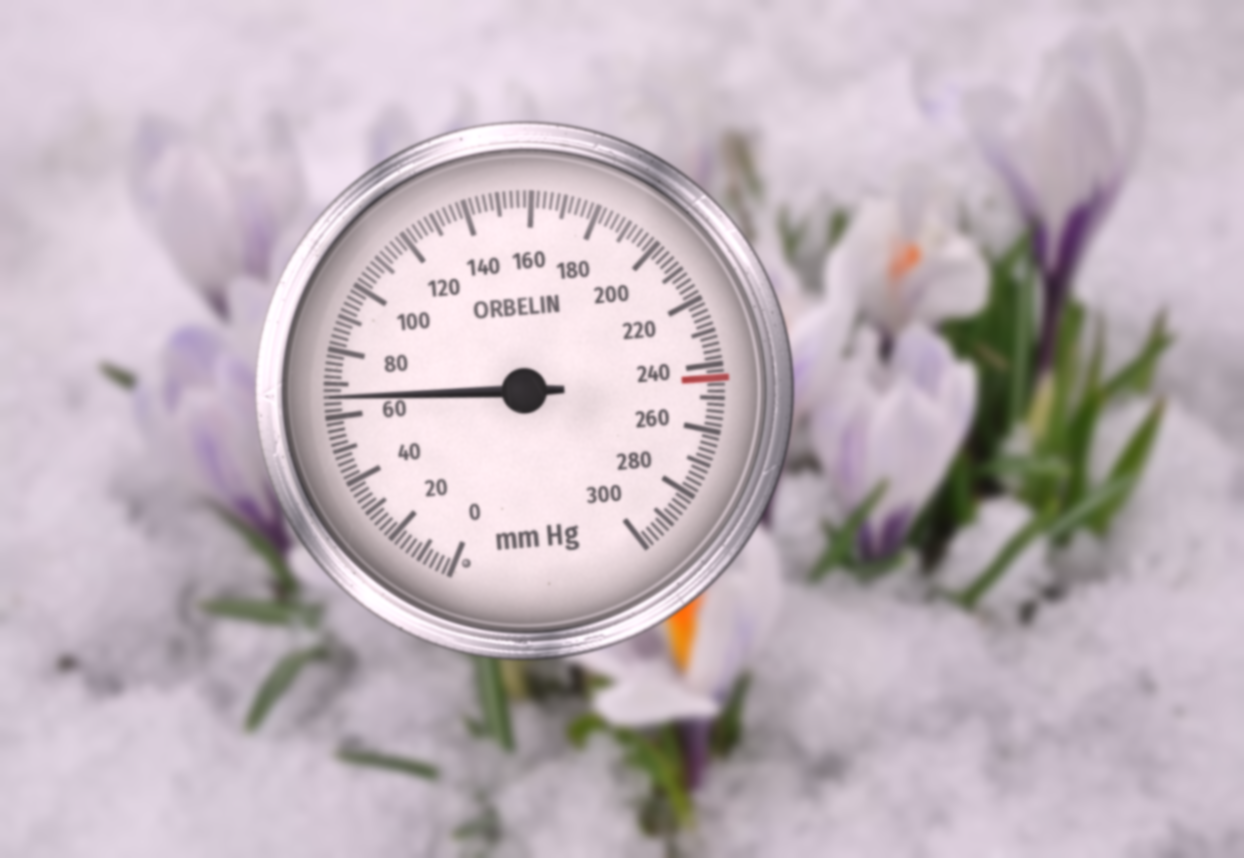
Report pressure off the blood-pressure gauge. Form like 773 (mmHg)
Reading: 66 (mmHg)
